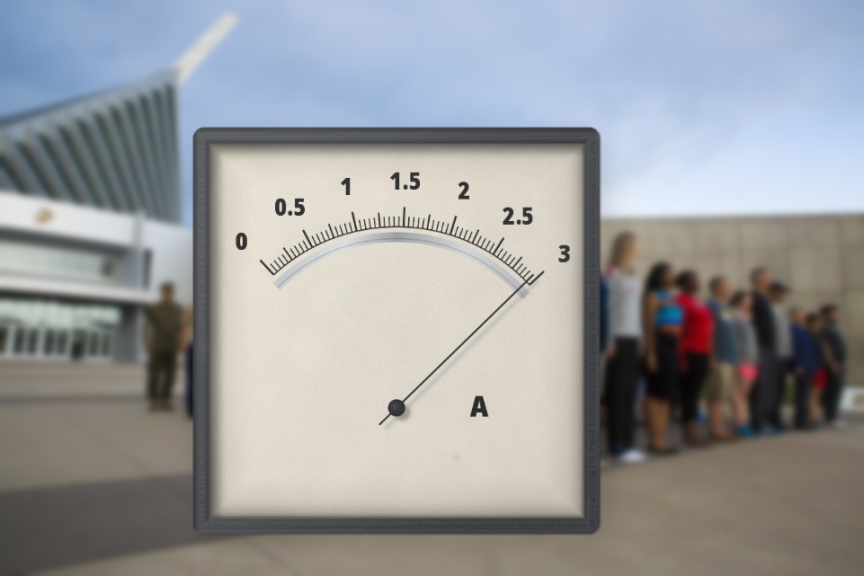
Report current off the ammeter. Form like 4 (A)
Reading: 2.95 (A)
